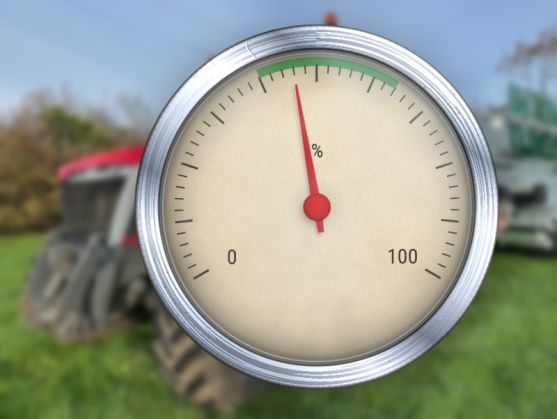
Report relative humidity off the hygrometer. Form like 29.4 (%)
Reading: 46 (%)
